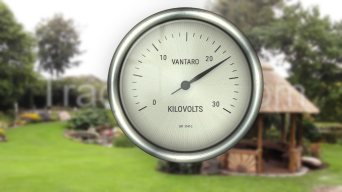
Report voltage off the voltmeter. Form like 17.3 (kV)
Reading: 22 (kV)
